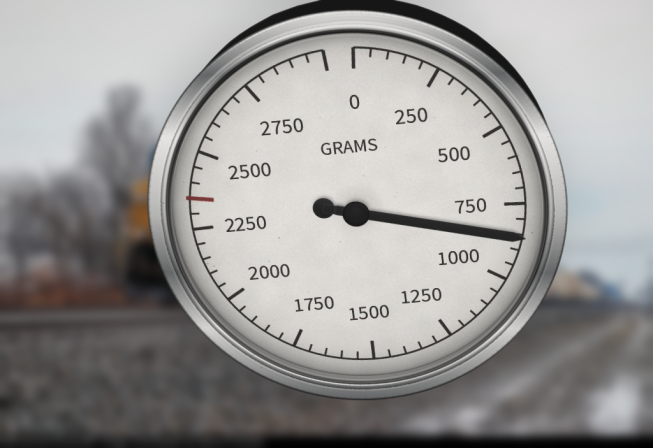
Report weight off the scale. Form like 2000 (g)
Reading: 850 (g)
